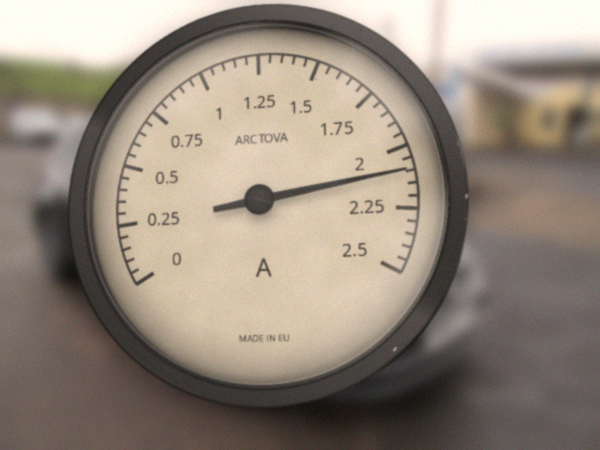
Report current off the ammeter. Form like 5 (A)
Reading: 2.1 (A)
